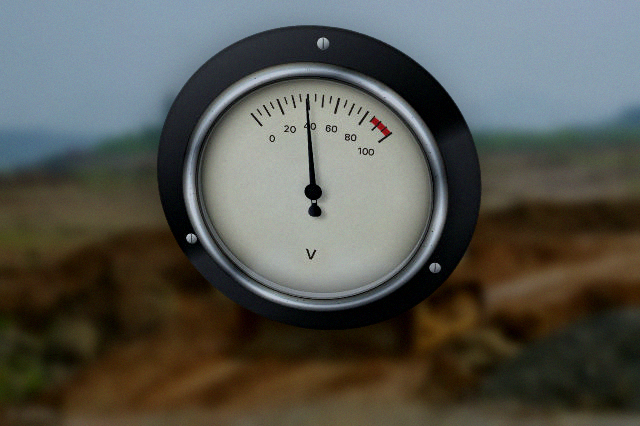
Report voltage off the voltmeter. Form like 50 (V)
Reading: 40 (V)
